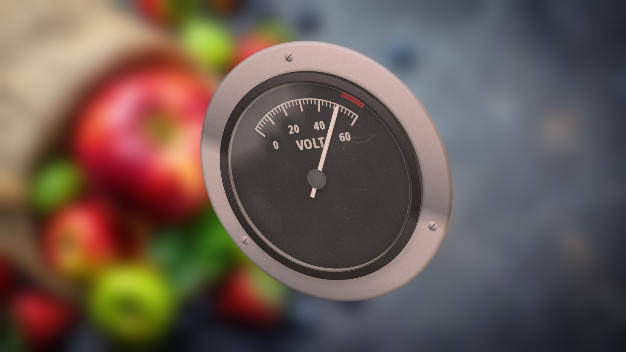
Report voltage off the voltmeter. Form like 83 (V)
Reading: 50 (V)
